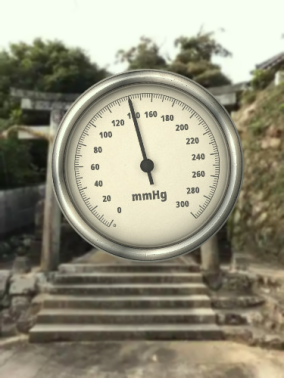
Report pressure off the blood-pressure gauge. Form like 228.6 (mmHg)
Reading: 140 (mmHg)
